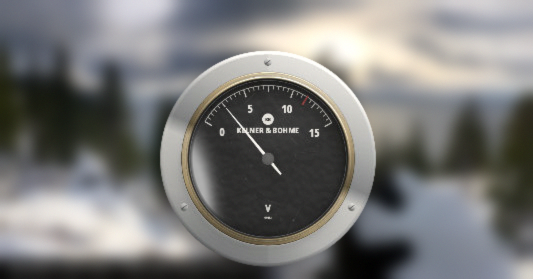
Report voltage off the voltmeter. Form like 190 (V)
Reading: 2.5 (V)
